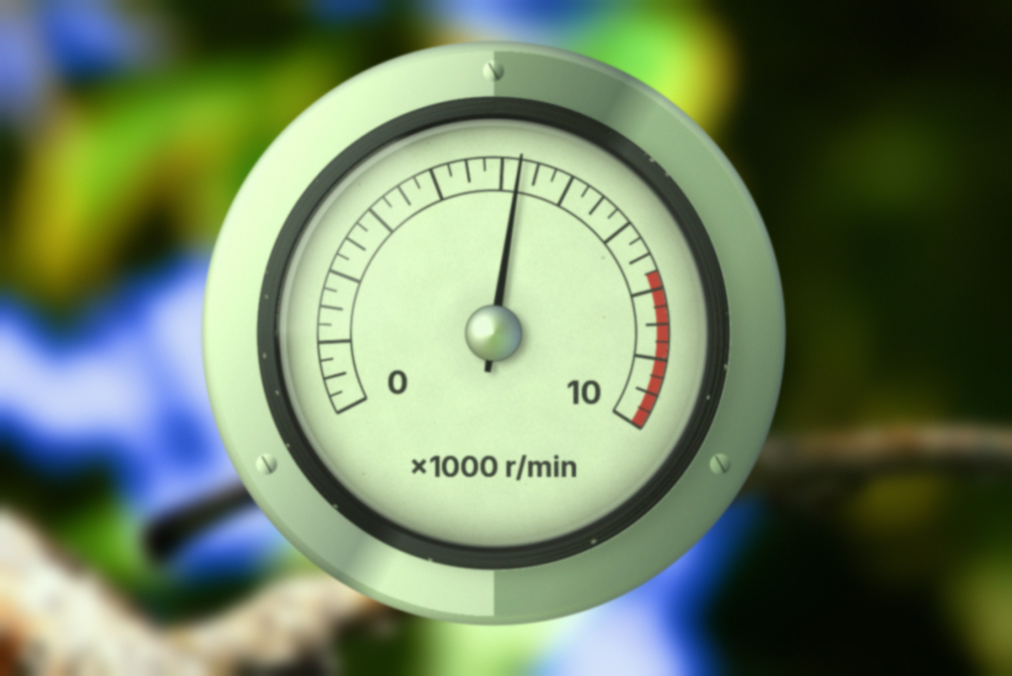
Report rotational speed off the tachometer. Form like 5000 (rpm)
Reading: 5250 (rpm)
